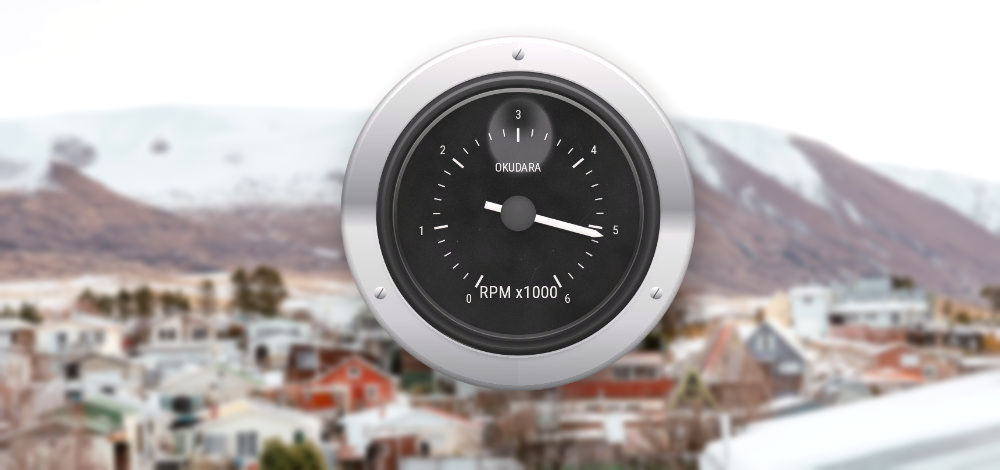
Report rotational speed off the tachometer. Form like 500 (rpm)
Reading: 5100 (rpm)
